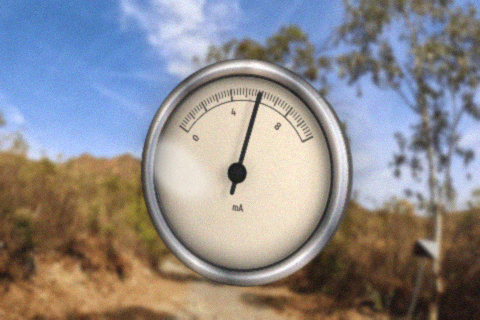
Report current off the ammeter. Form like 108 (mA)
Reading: 6 (mA)
